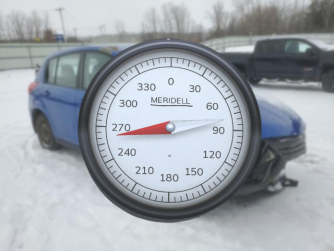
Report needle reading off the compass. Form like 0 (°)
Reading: 260 (°)
